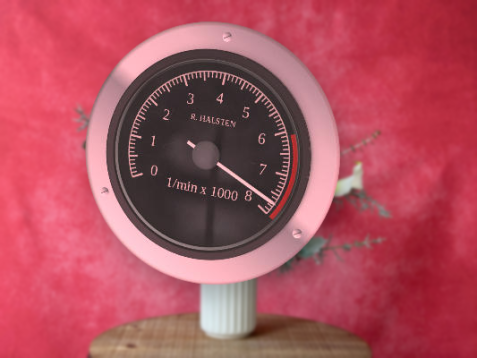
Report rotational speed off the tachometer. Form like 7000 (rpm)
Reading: 7700 (rpm)
